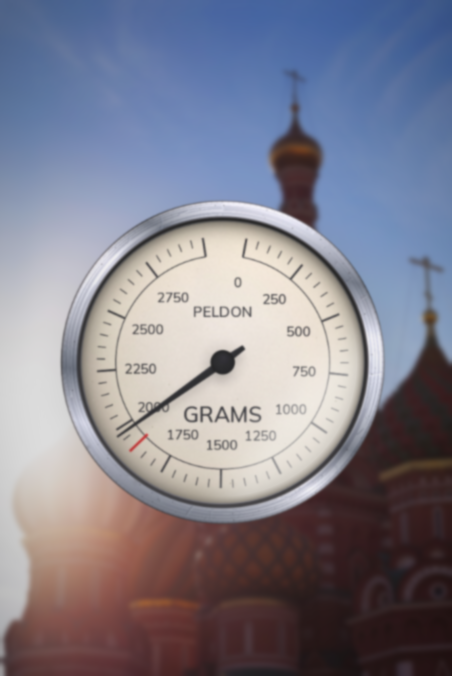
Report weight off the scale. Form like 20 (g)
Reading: 1975 (g)
